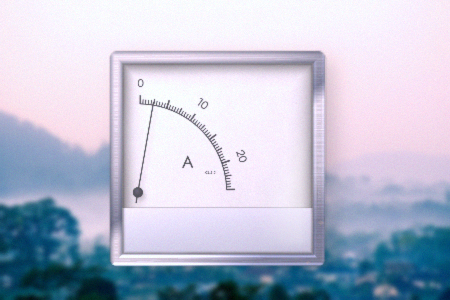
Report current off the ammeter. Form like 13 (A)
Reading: 2.5 (A)
